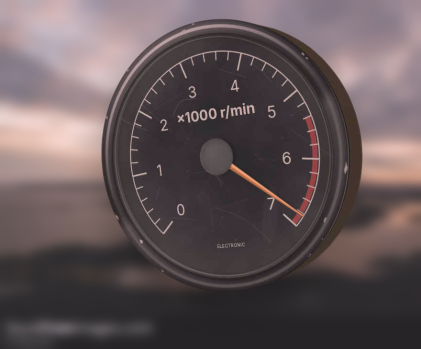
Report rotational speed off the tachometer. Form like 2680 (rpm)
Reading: 6800 (rpm)
